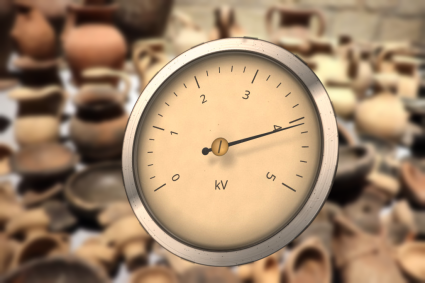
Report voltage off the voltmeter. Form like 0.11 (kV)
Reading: 4.1 (kV)
